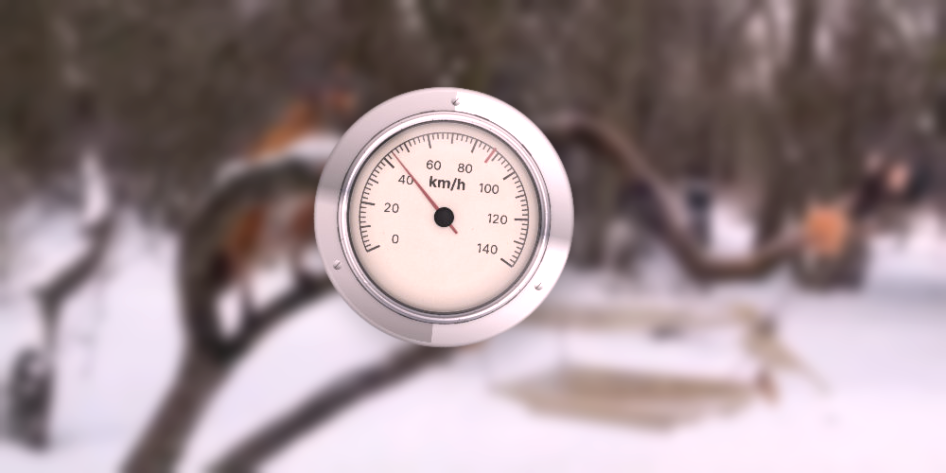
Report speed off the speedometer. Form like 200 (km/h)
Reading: 44 (km/h)
